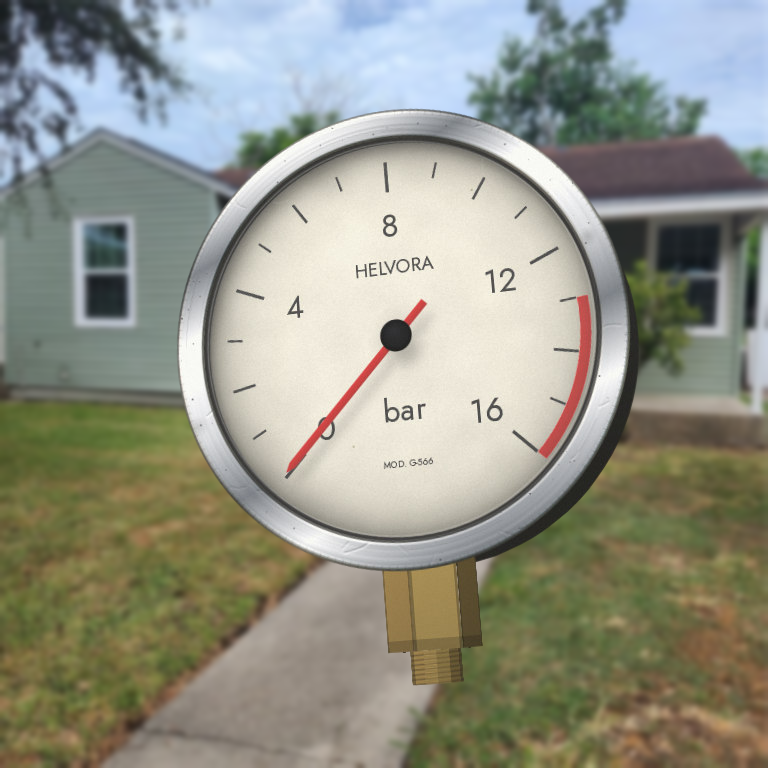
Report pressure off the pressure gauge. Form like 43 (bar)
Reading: 0 (bar)
